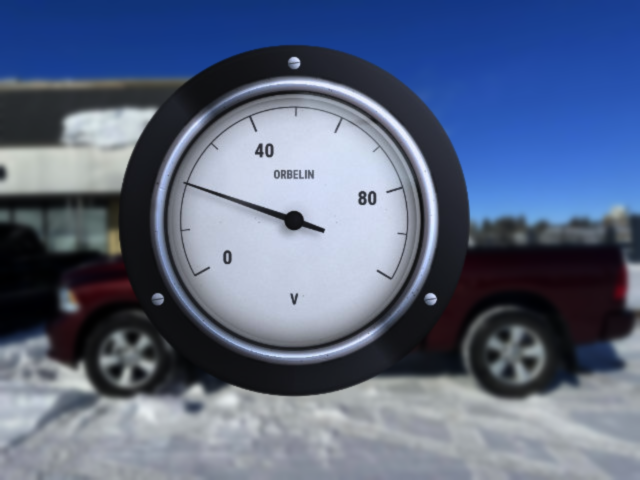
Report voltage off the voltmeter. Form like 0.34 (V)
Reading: 20 (V)
